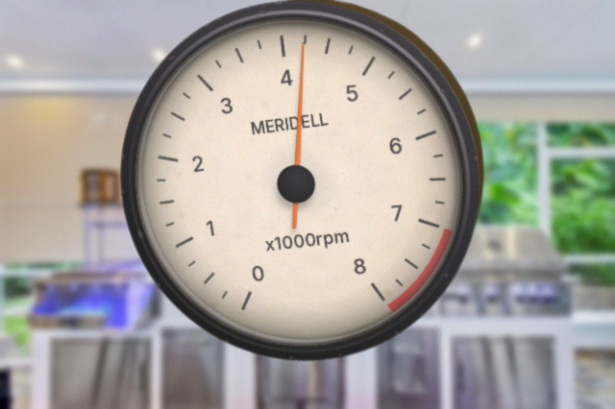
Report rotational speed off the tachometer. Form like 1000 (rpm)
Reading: 4250 (rpm)
